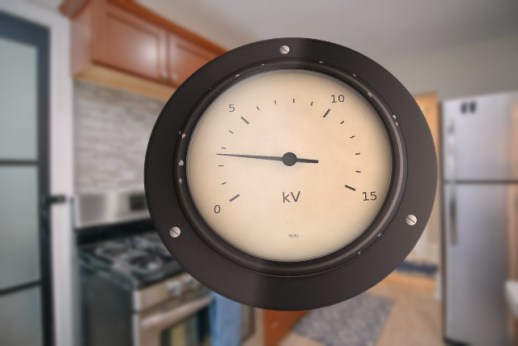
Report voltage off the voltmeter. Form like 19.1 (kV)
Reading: 2.5 (kV)
